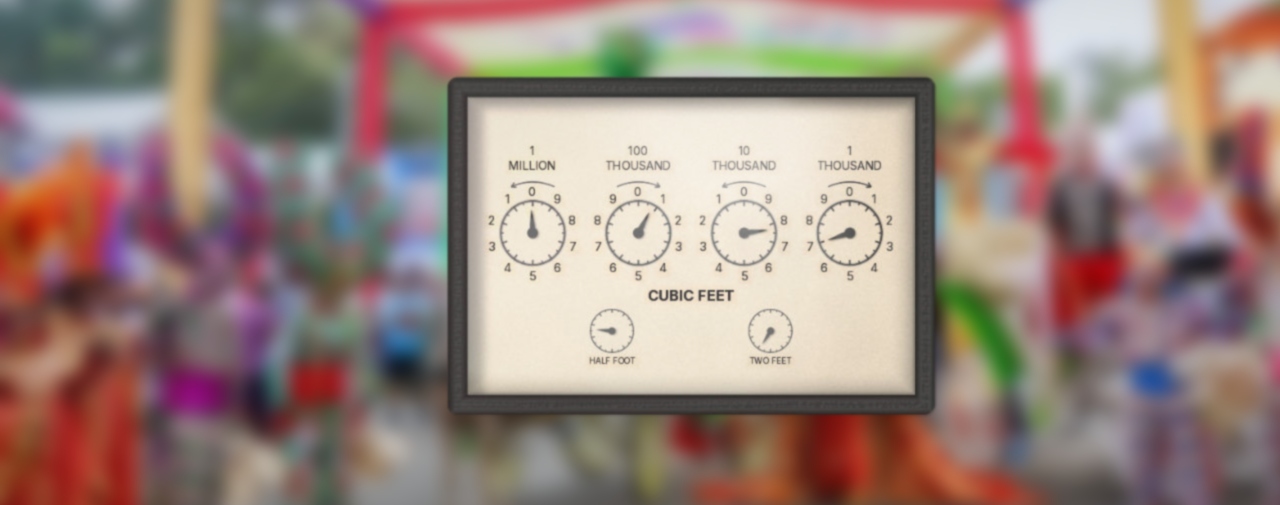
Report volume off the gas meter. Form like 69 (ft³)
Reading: 7700 (ft³)
